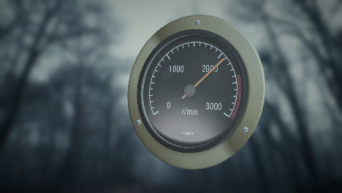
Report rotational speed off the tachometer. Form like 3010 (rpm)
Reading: 2100 (rpm)
